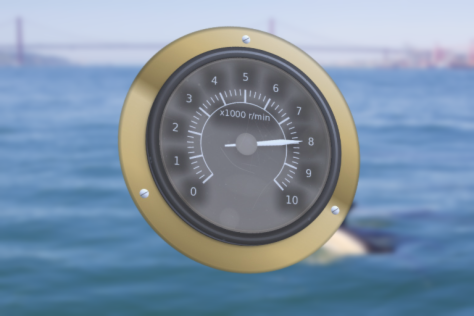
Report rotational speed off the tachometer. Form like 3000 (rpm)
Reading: 8000 (rpm)
